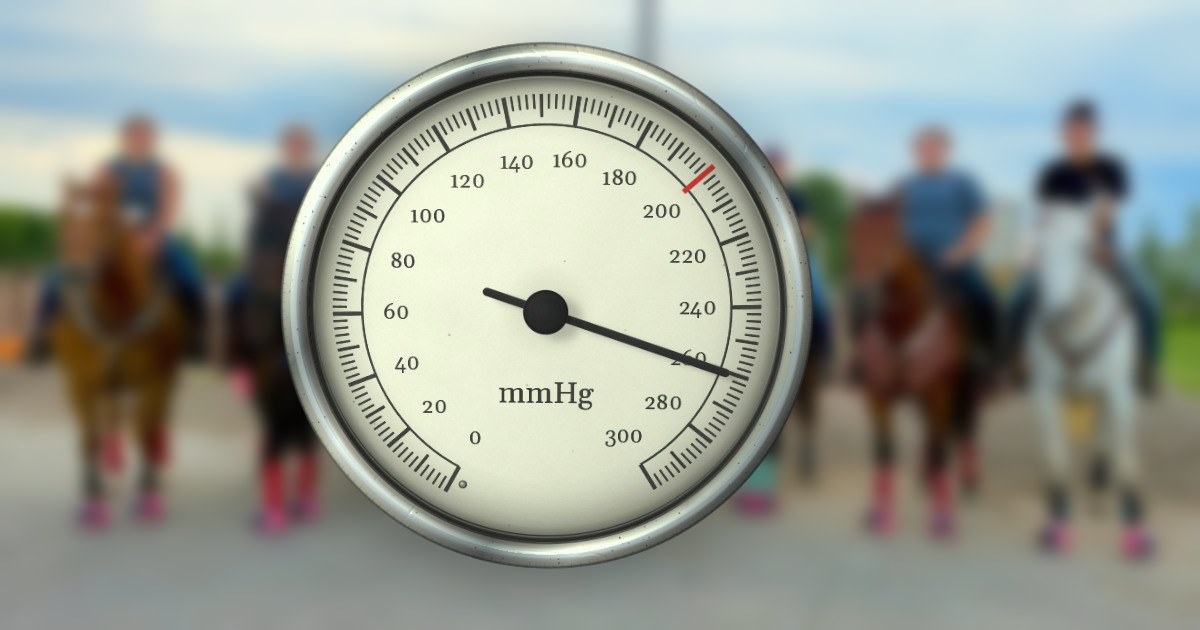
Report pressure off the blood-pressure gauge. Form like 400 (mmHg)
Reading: 260 (mmHg)
